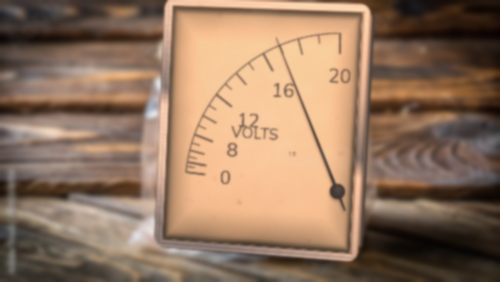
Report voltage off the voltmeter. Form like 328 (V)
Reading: 17 (V)
